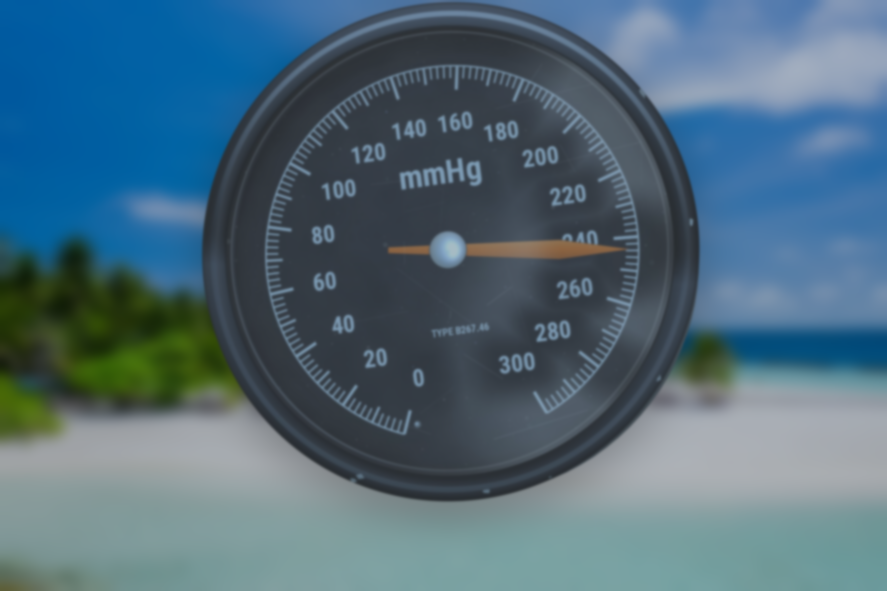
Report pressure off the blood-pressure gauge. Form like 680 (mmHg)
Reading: 244 (mmHg)
